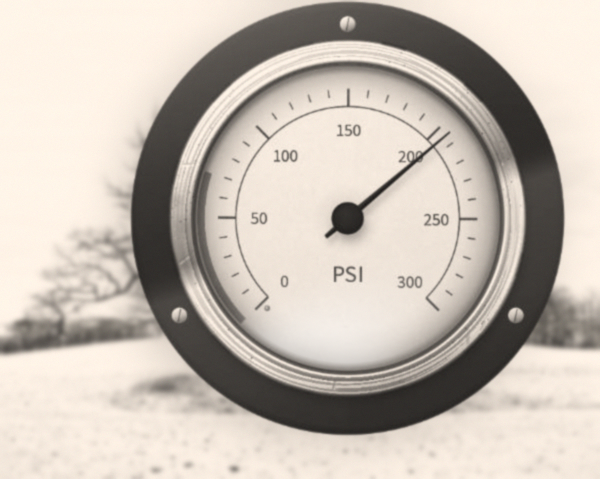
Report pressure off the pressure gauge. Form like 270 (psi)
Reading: 205 (psi)
